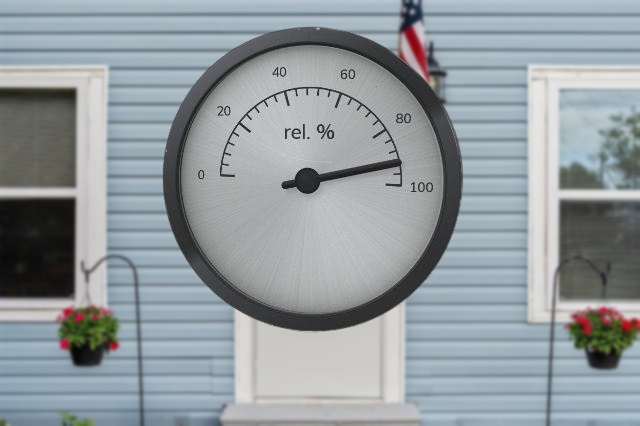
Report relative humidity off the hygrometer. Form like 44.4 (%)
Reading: 92 (%)
